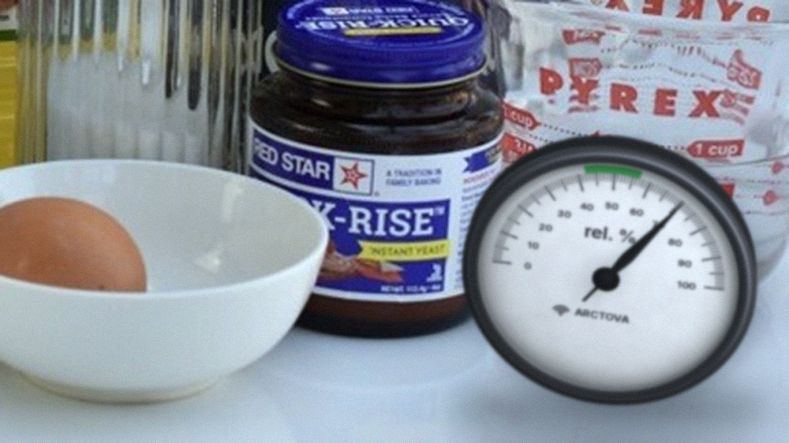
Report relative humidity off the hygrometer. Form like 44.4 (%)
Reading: 70 (%)
